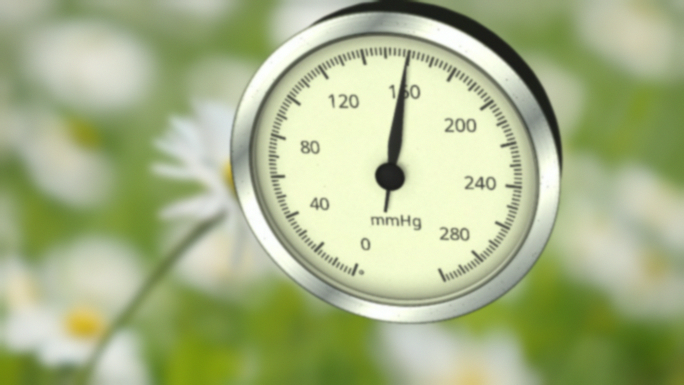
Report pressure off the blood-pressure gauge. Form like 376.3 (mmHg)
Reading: 160 (mmHg)
